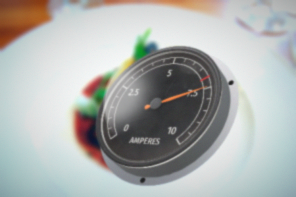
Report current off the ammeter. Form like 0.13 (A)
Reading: 7.5 (A)
